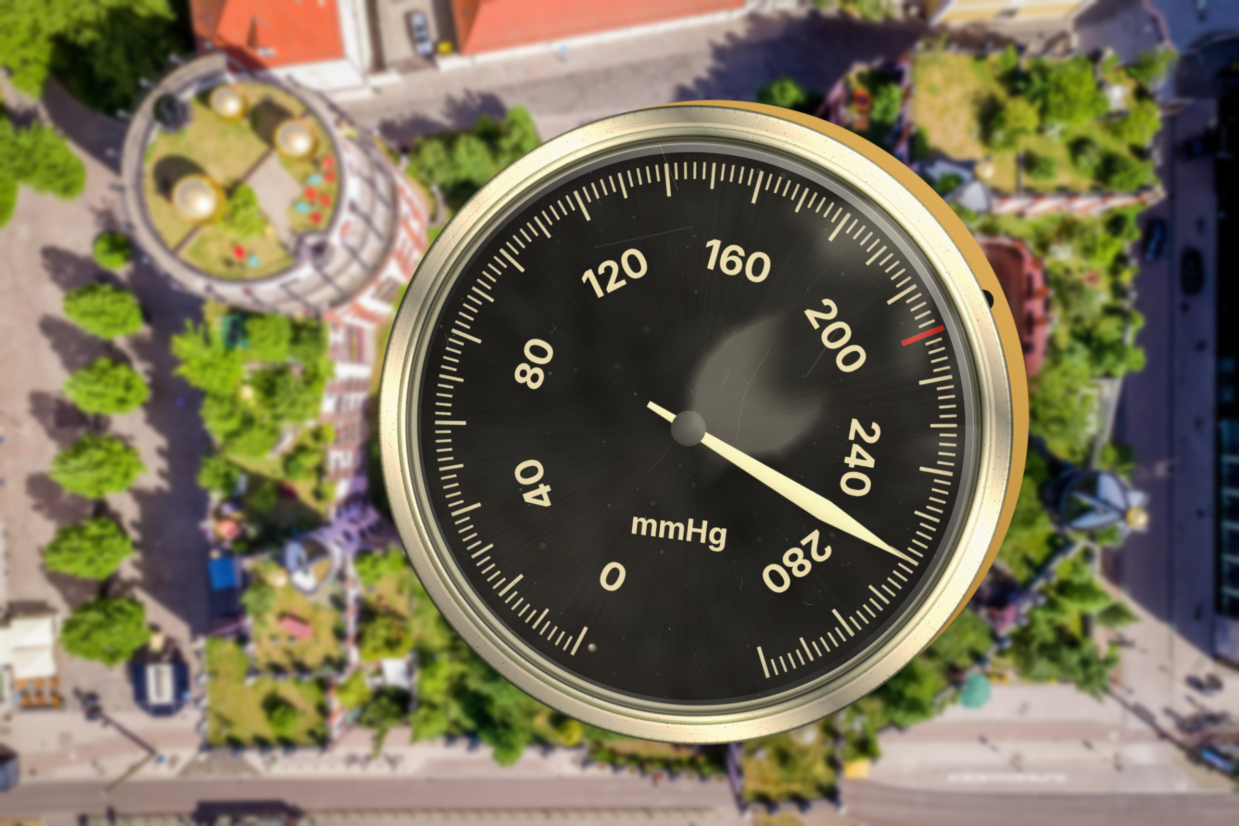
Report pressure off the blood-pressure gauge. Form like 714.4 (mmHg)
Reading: 260 (mmHg)
